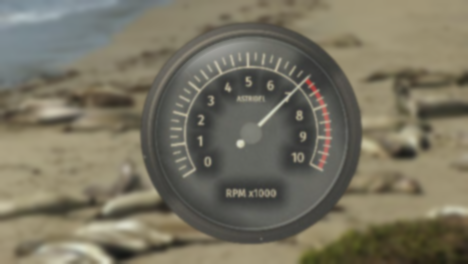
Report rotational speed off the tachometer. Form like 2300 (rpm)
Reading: 7000 (rpm)
